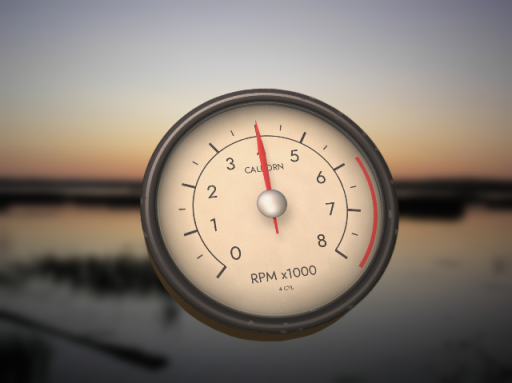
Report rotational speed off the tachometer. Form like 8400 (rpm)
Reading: 4000 (rpm)
